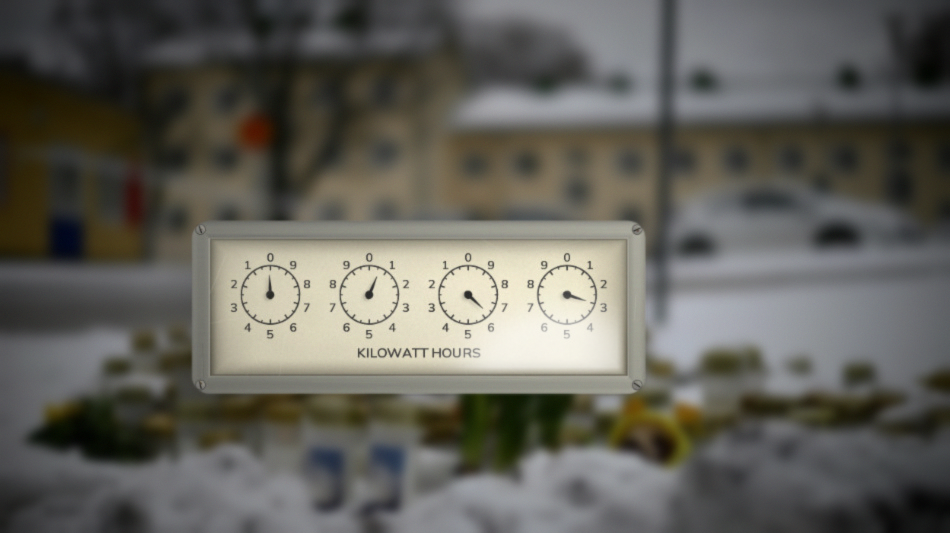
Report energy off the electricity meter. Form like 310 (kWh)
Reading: 63 (kWh)
